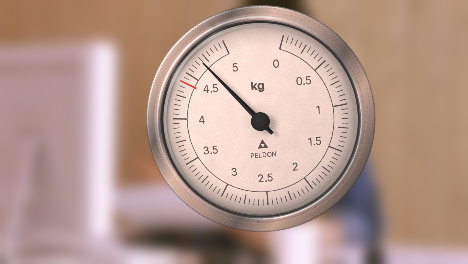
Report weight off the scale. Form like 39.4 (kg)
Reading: 4.7 (kg)
